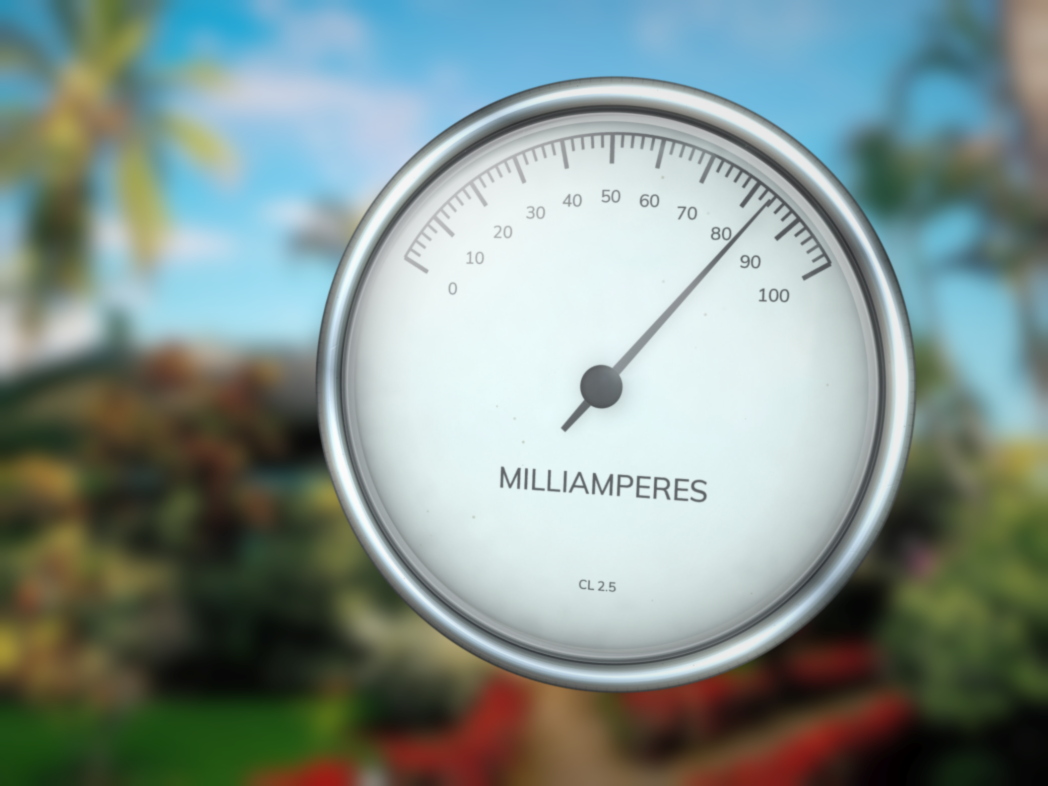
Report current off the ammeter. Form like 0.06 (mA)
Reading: 84 (mA)
